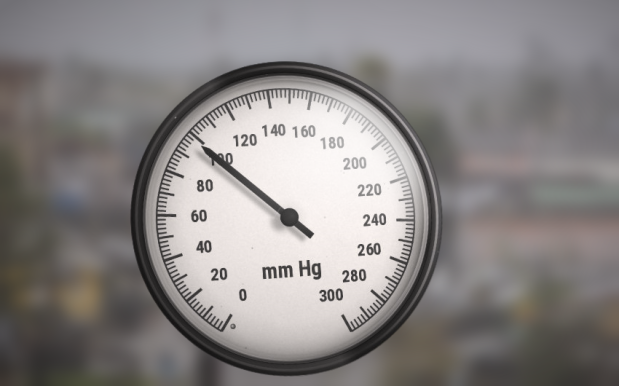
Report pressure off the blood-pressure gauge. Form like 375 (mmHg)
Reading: 98 (mmHg)
